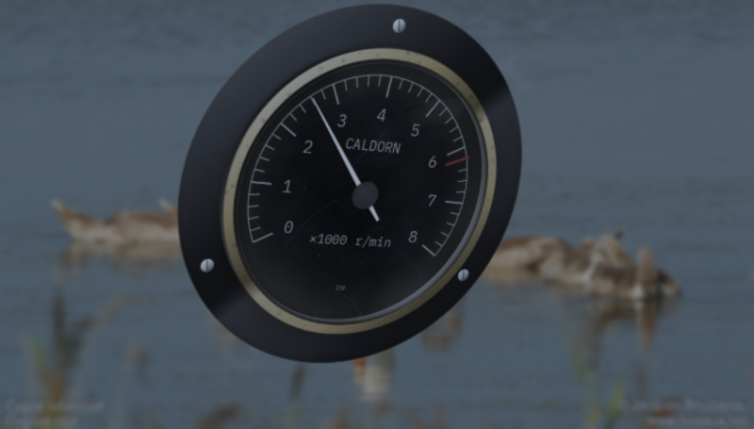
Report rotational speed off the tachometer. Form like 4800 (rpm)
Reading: 2600 (rpm)
